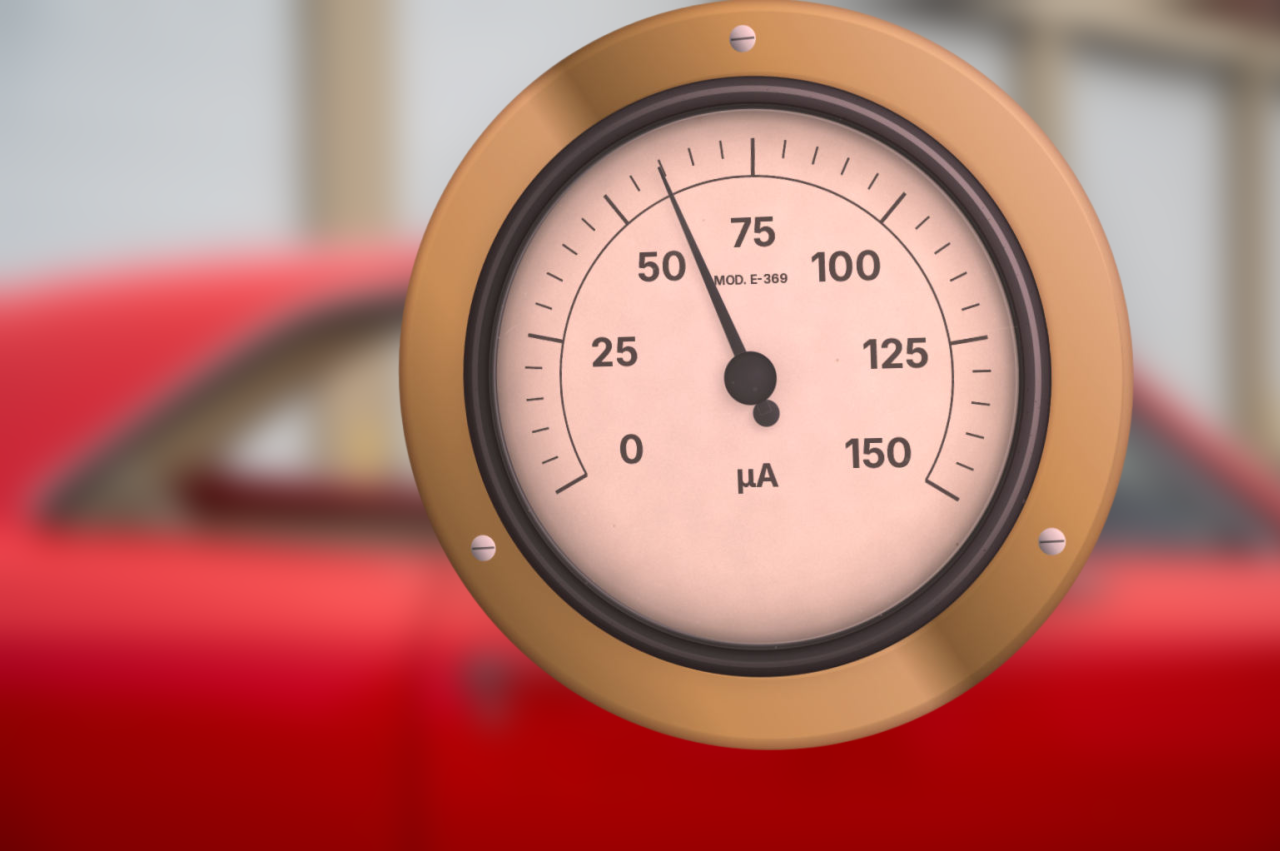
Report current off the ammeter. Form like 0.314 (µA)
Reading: 60 (µA)
